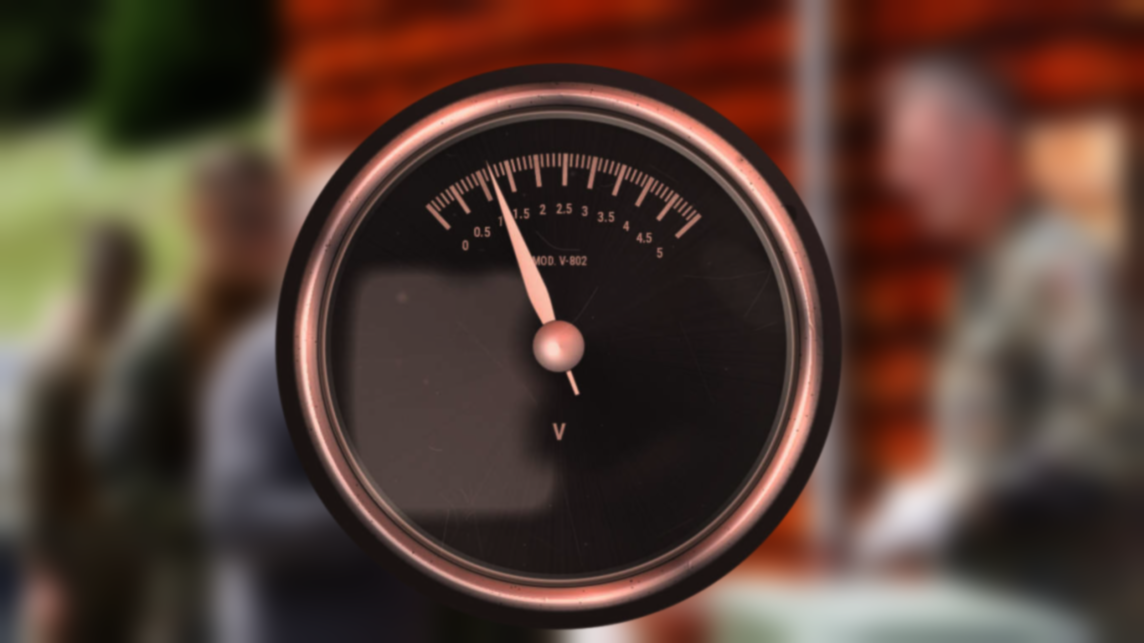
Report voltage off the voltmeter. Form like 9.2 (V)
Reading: 1.2 (V)
